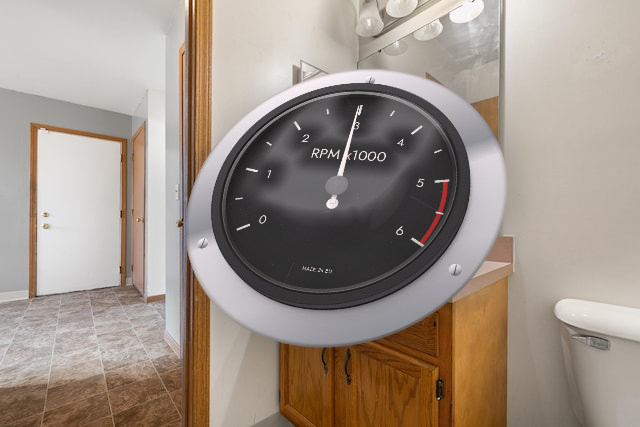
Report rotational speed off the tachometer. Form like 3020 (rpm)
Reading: 3000 (rpm)
